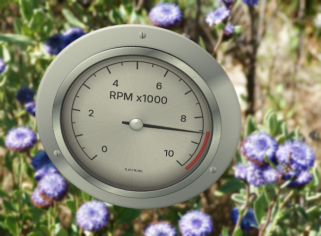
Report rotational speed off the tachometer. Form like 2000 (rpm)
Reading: 8500 (rpm)
